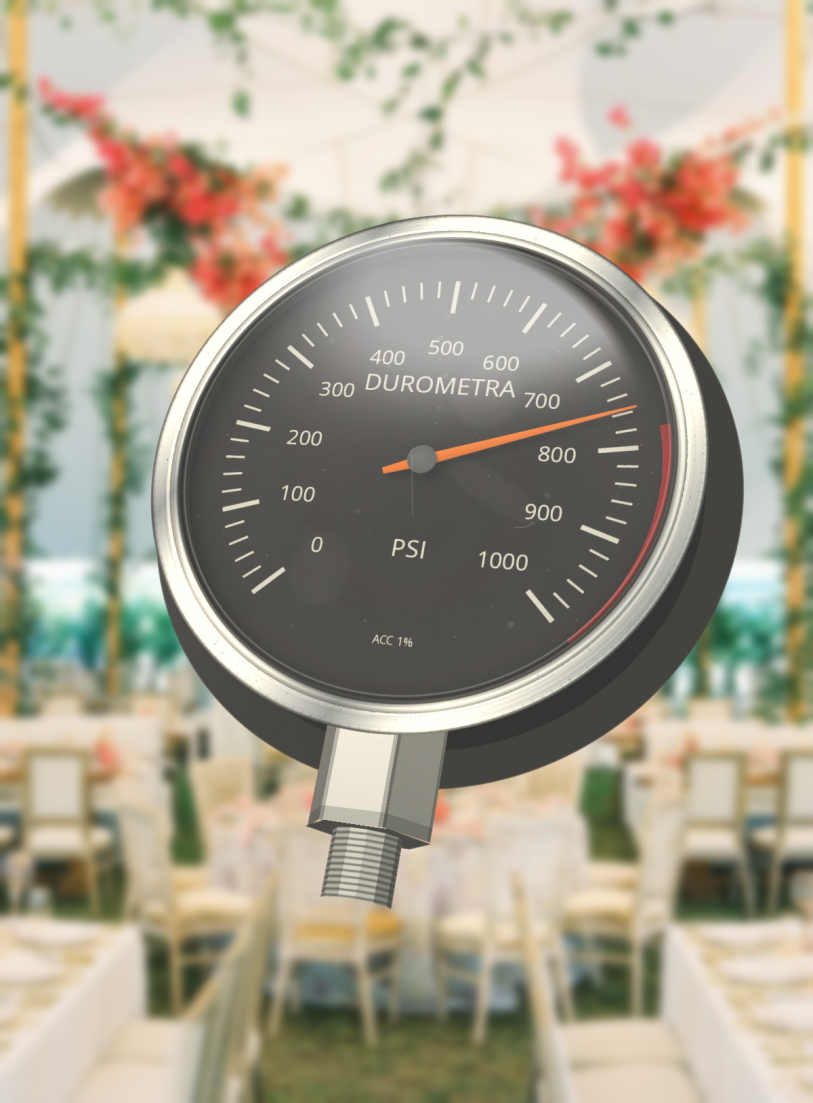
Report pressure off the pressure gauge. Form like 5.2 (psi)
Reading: 760 (psi)
